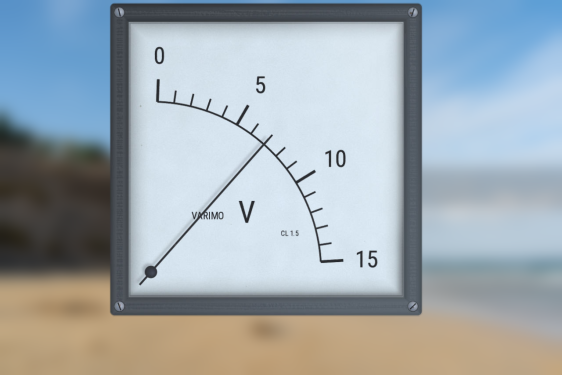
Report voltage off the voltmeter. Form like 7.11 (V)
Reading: 7 (V)
